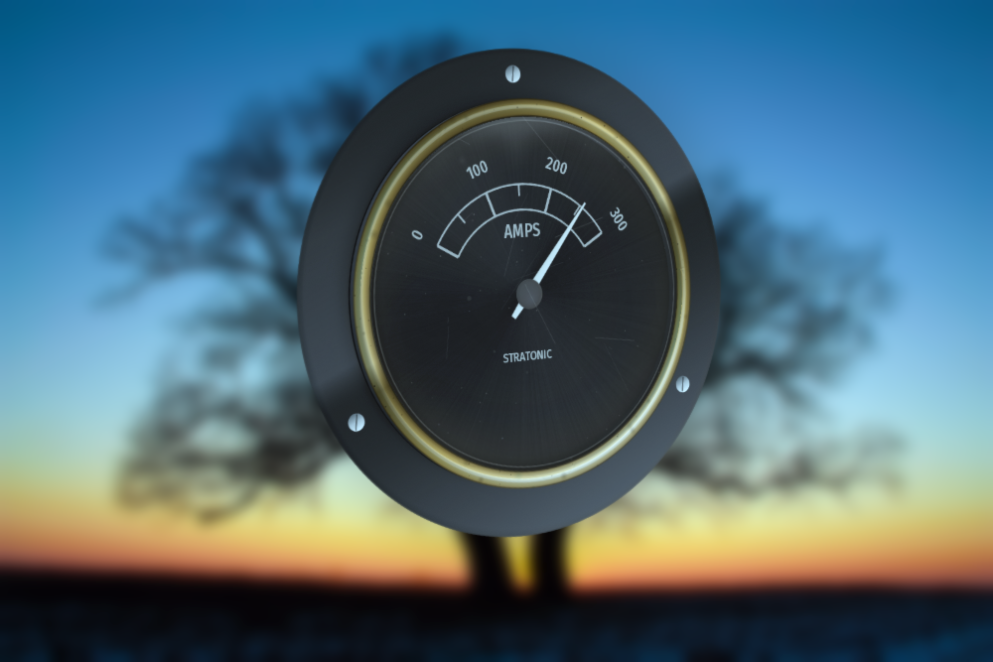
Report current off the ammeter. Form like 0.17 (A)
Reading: 250 (A)
